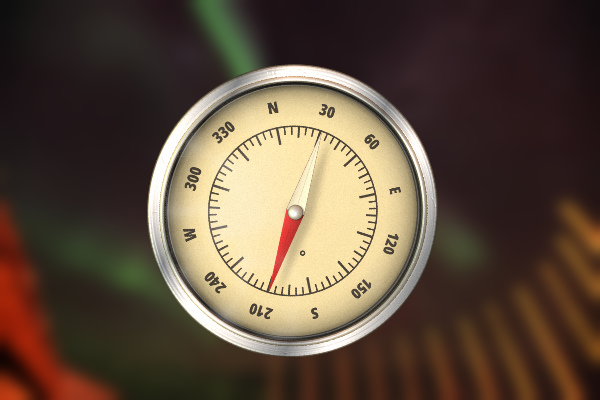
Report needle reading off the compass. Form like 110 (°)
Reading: 210 (°)
